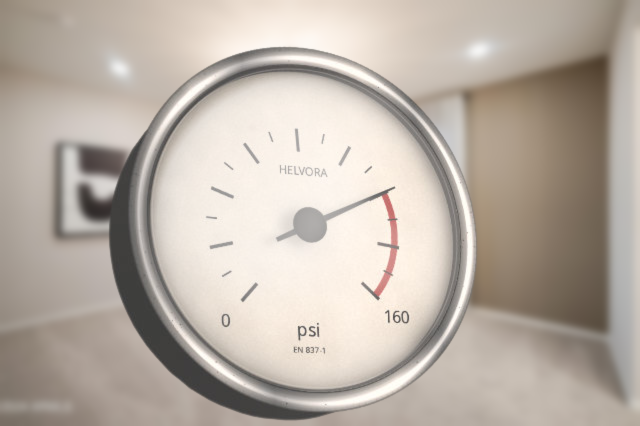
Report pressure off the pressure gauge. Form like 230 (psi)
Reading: 120 (psi)
